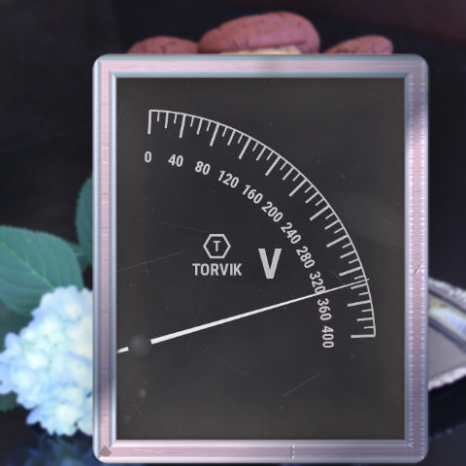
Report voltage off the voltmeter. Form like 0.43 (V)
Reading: 335 (V)
